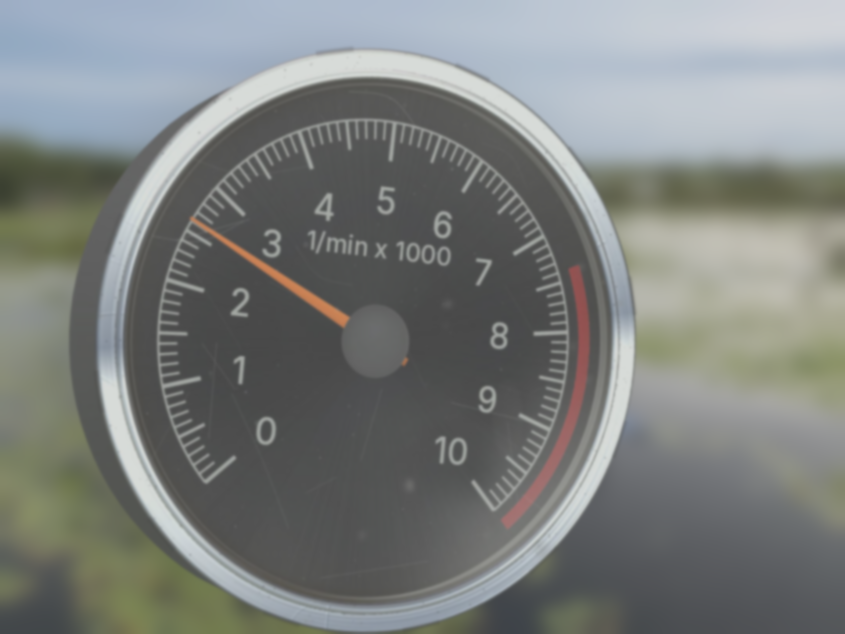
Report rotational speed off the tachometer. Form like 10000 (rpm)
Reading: 2600 (rpm)
